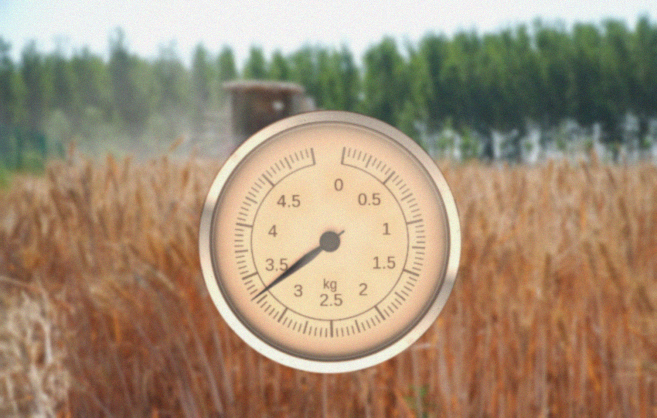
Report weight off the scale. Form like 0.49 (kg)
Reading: 3.3 (kg)
